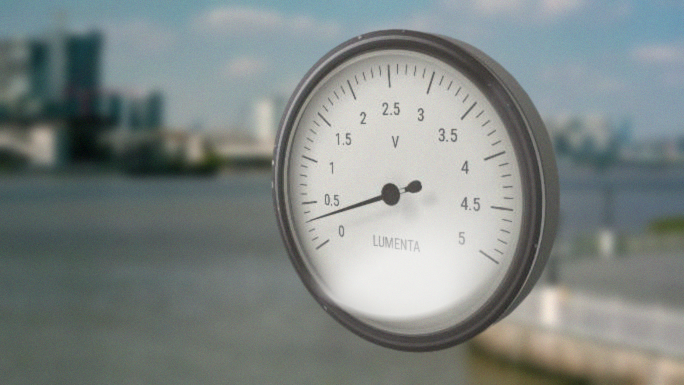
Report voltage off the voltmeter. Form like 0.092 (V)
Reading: 0.3 (V)
